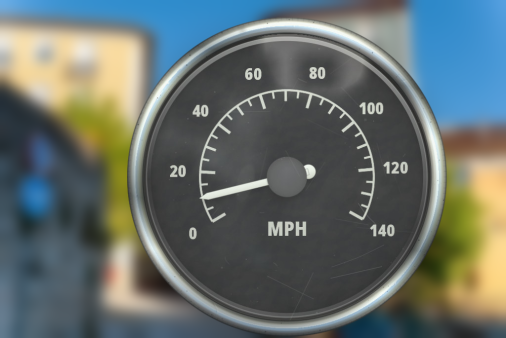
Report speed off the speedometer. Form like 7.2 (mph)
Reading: 10 (mph)
